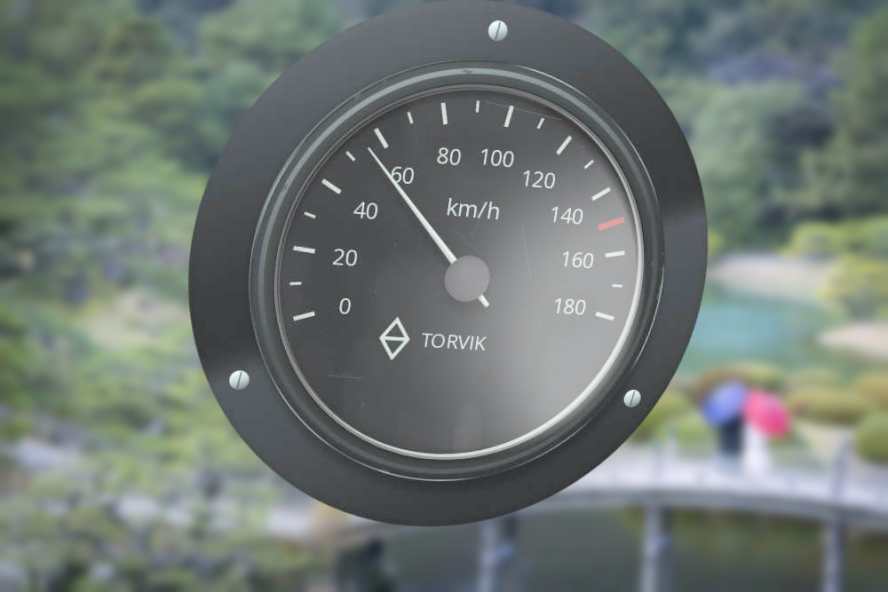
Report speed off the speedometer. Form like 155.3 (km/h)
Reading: 55 (km/h)
